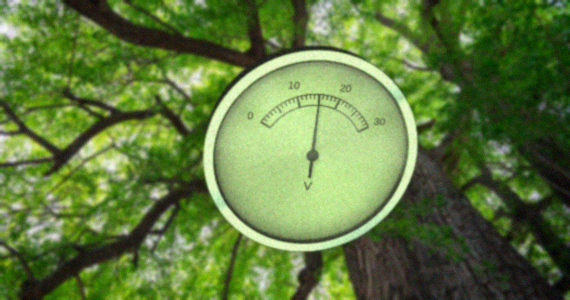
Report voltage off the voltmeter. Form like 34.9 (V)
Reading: 15 (V)
